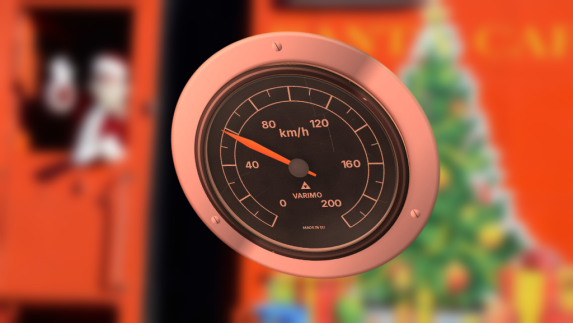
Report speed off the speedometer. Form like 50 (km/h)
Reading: 60 (km/h)
